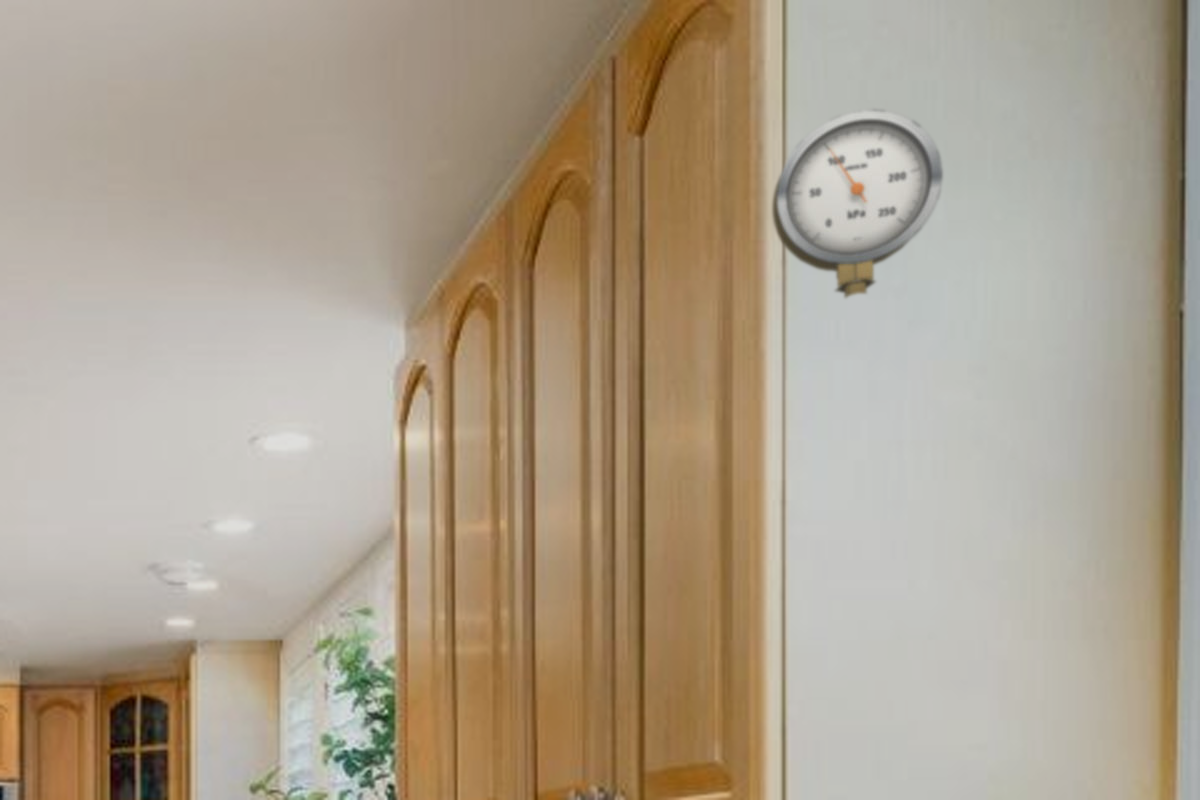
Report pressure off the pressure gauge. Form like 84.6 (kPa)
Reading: 100 (kPa)
